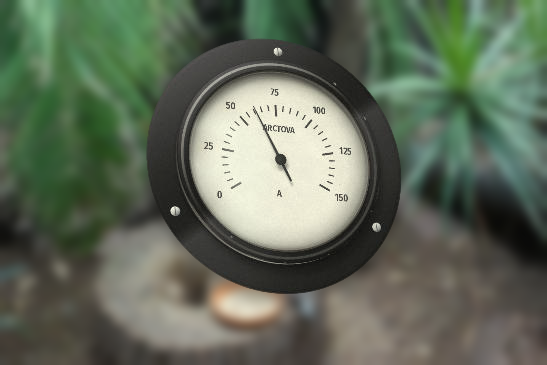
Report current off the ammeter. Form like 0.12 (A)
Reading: 60 (A)
